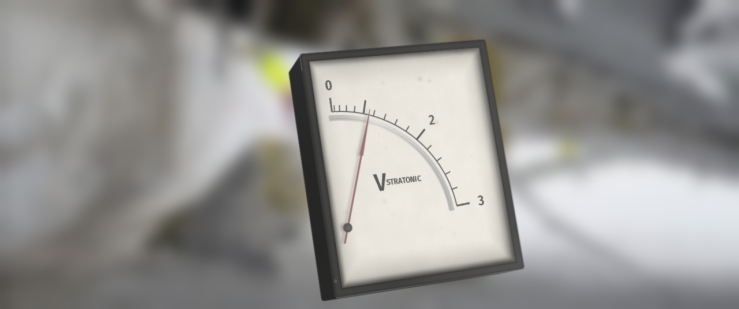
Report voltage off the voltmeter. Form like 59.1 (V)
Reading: 1.1 (V)
